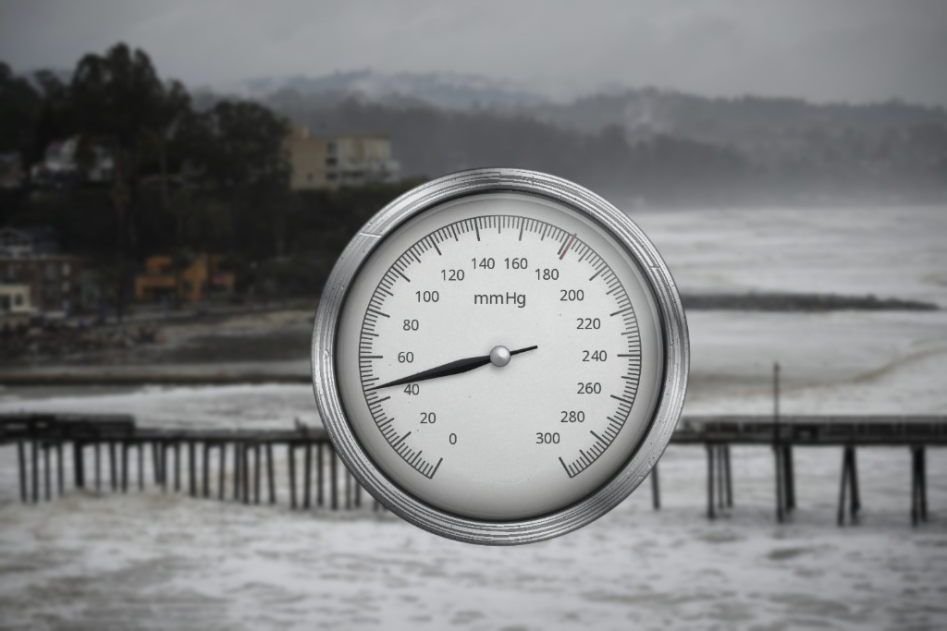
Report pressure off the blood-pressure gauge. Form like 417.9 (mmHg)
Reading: 46 (mmHg)
